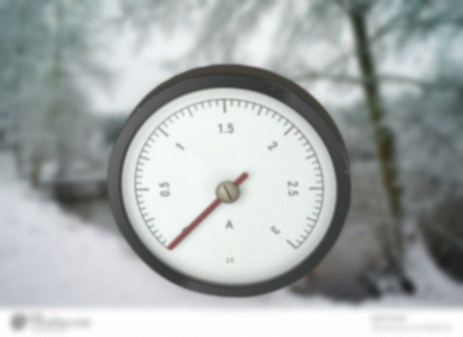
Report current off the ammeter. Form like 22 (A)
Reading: 0 (A)
